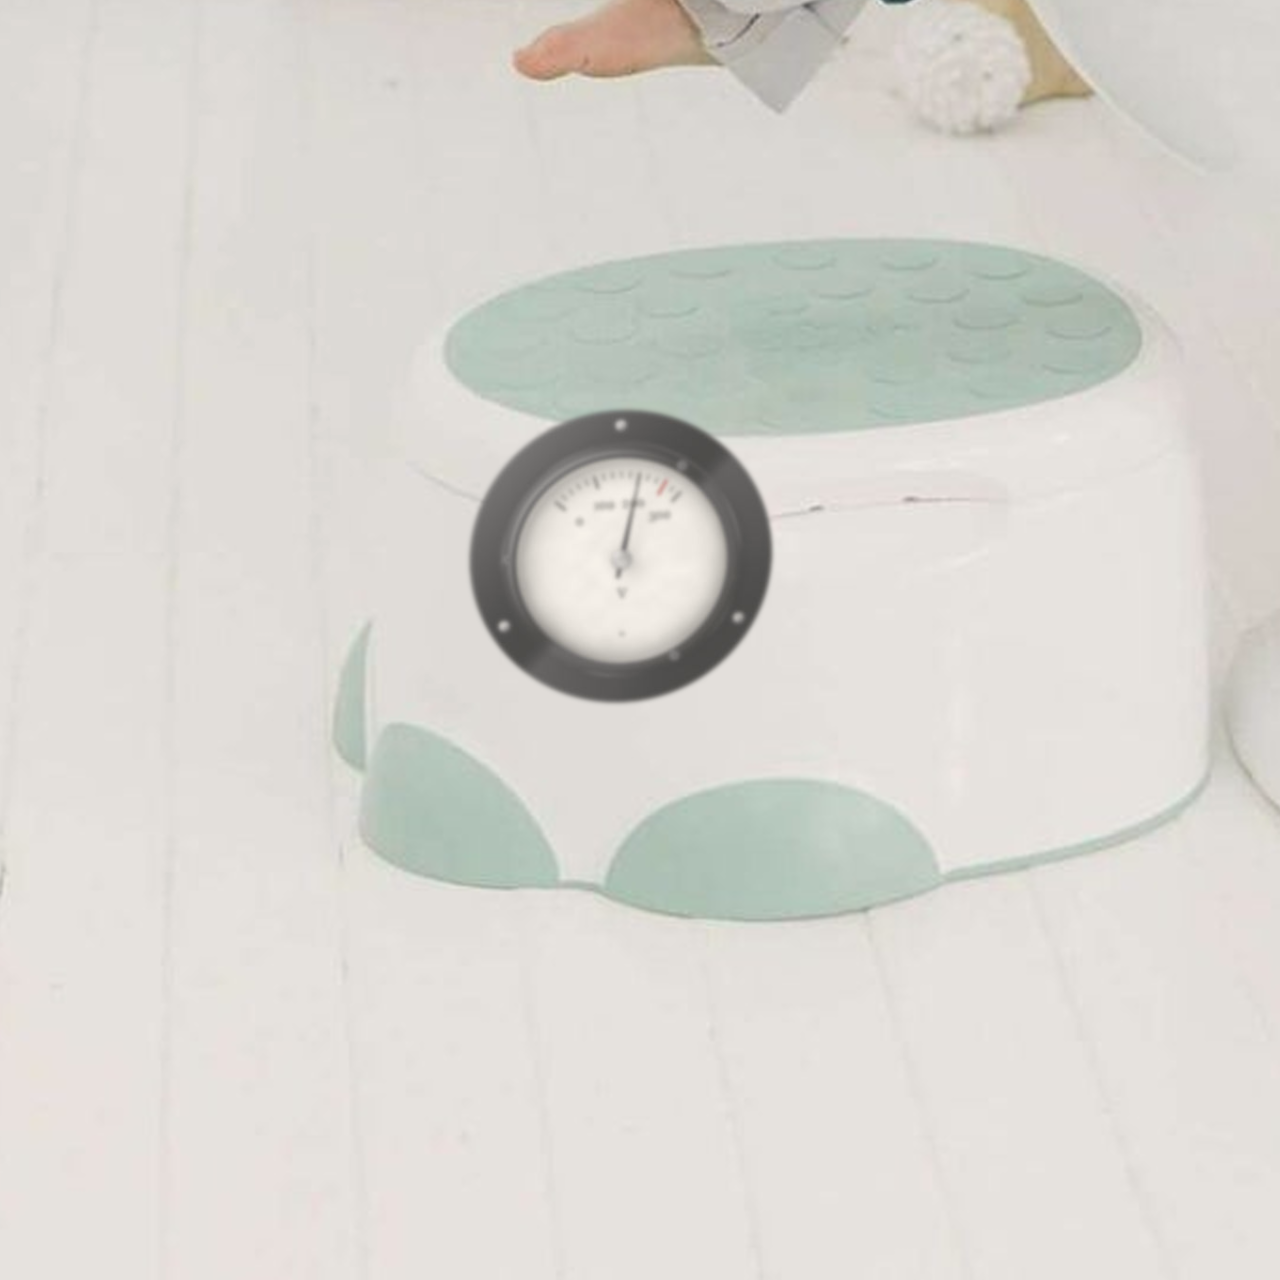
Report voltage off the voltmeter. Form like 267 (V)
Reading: 200 (V)
